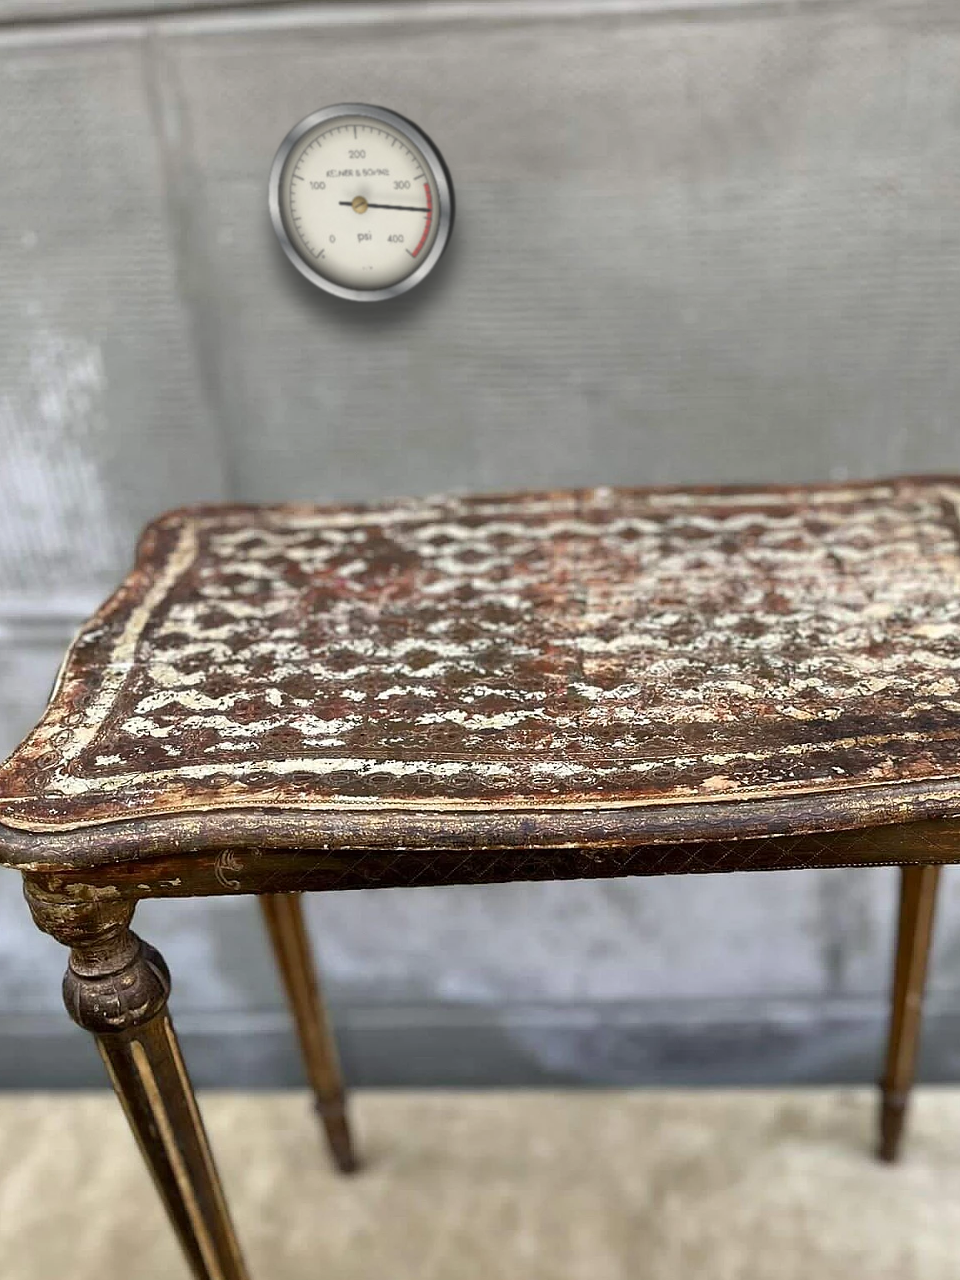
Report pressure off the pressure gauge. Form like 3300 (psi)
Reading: 340 (psi)
